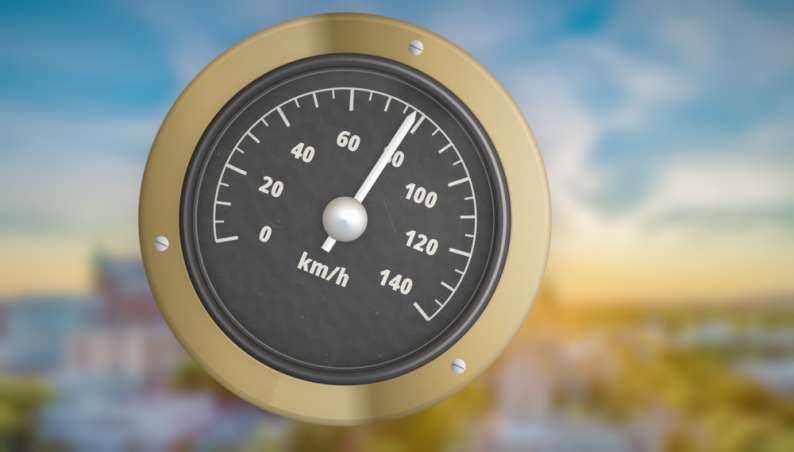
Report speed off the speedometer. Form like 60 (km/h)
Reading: 77.5 (km/h)
